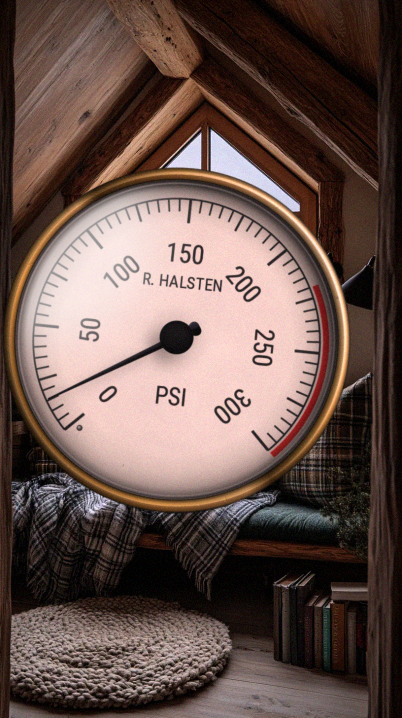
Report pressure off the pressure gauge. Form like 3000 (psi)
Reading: 15 (psi)
